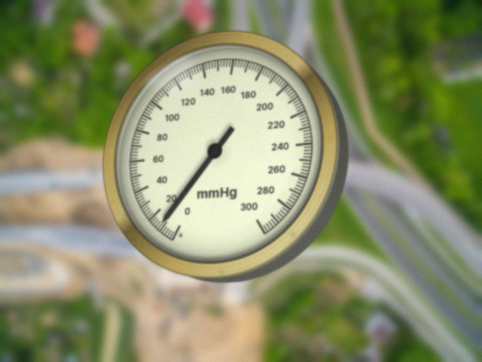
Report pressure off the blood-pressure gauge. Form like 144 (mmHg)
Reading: 10 (mmHg)
